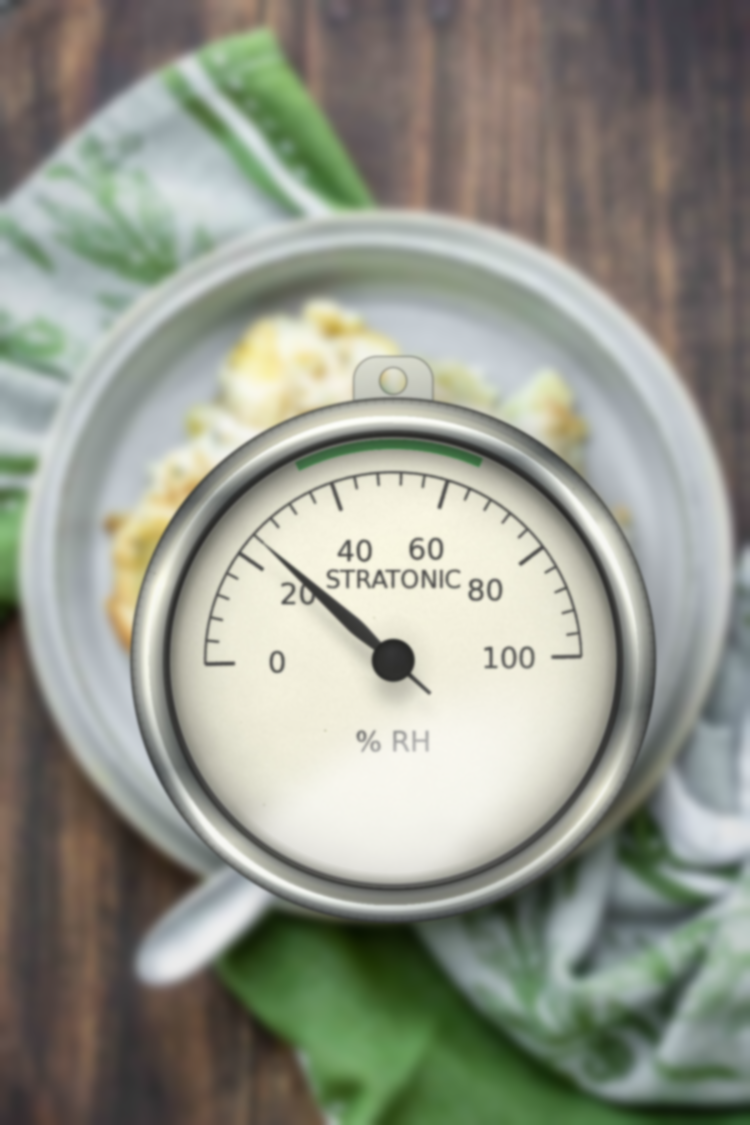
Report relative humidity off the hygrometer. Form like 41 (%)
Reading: 24 (%)
